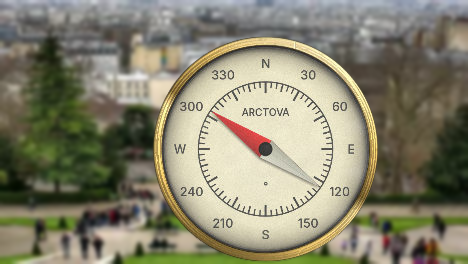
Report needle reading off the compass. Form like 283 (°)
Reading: 305 (°)
